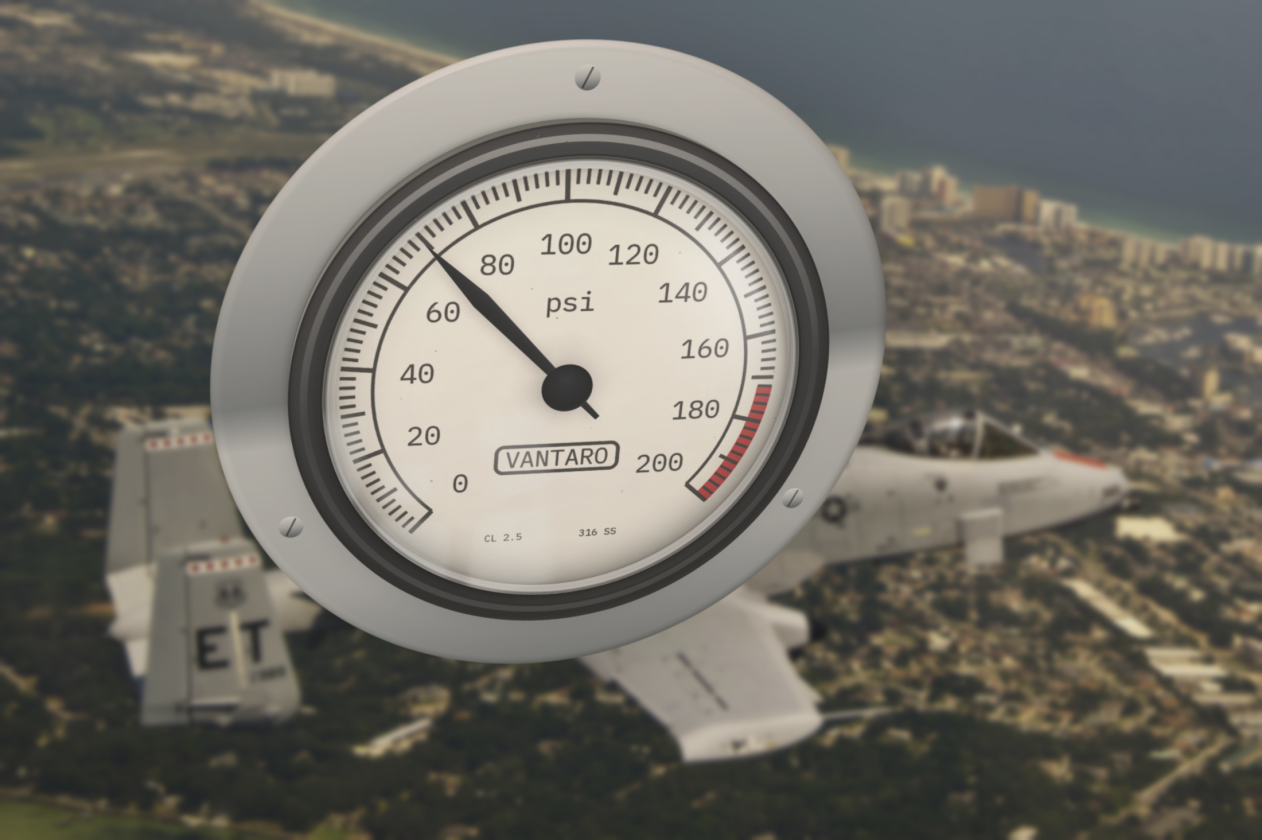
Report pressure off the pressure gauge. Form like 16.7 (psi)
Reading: 70 (psi)
